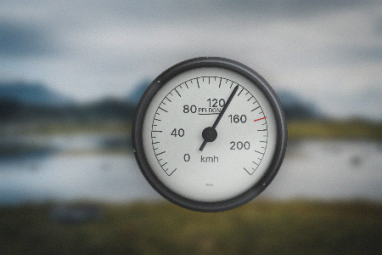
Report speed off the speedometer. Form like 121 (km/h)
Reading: 135 (km/h)
